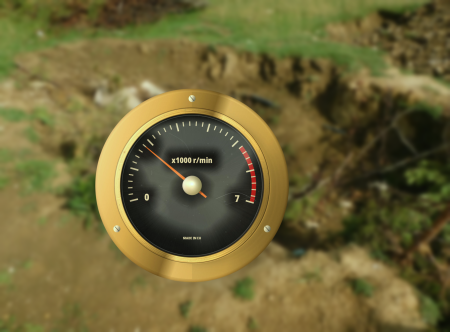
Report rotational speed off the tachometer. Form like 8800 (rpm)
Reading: 1800 (rpm)
